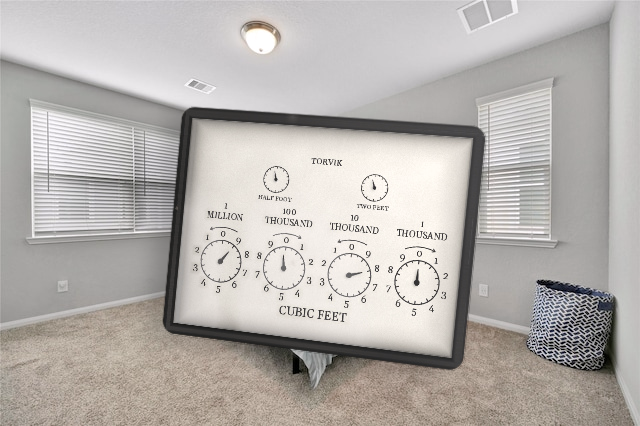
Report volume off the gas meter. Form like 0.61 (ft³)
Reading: 898000 (ft³)
